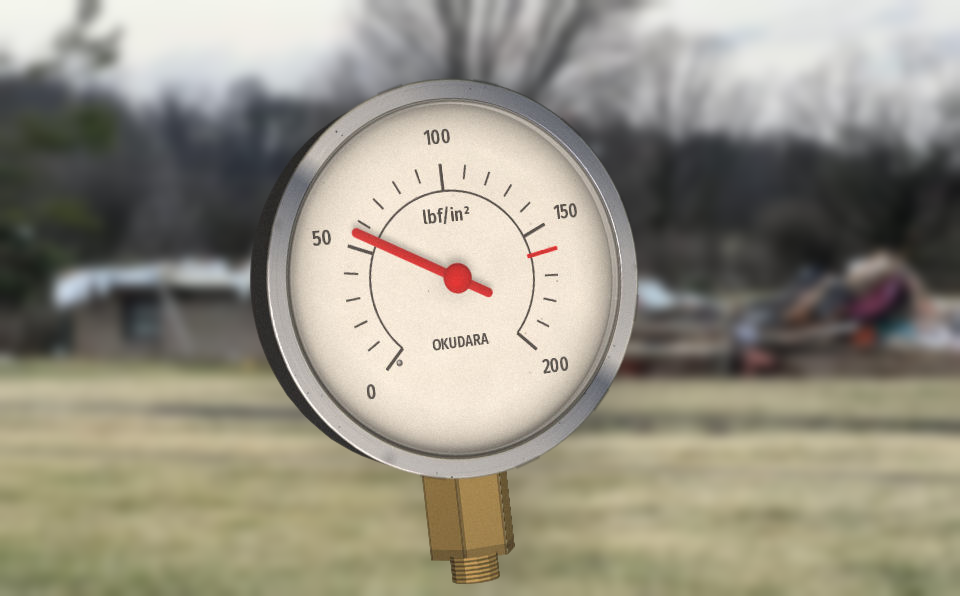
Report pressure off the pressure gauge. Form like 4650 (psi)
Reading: 55 (psi)
